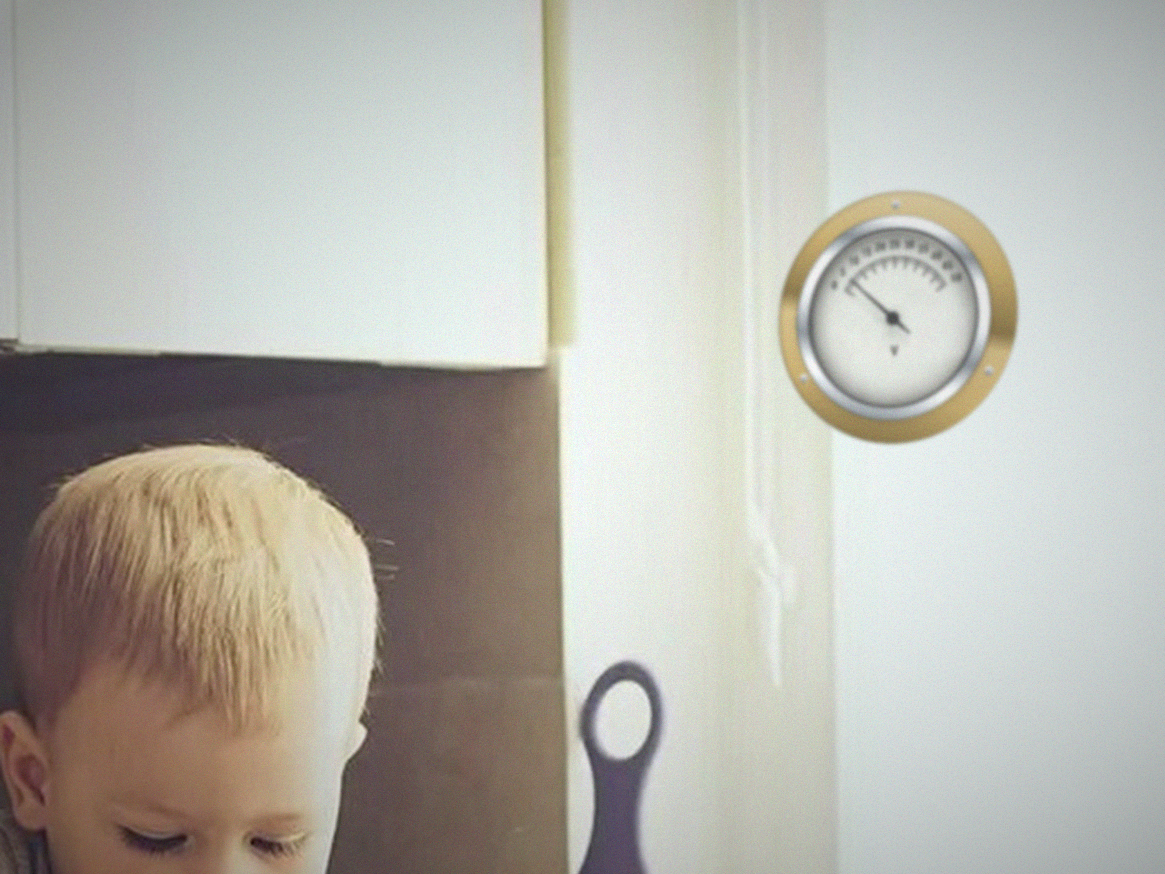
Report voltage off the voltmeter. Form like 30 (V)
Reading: 5 (V)
